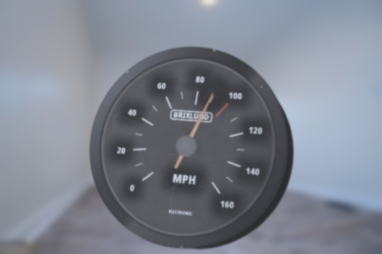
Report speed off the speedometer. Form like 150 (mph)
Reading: 90 (mph)
